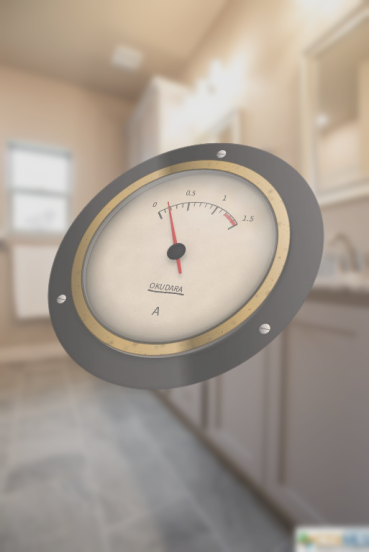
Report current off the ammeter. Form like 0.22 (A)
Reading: 0.2 (A)
